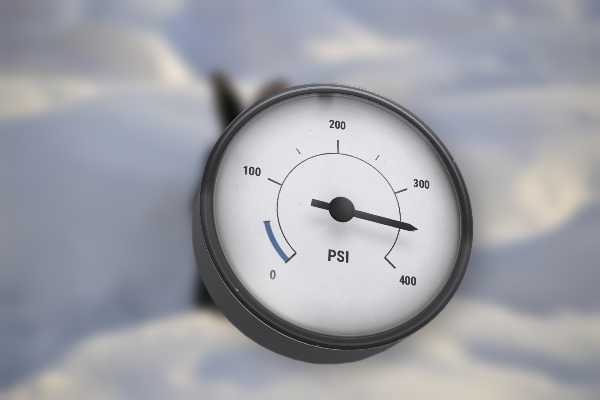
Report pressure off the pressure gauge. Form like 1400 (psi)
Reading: 350 (psi)
